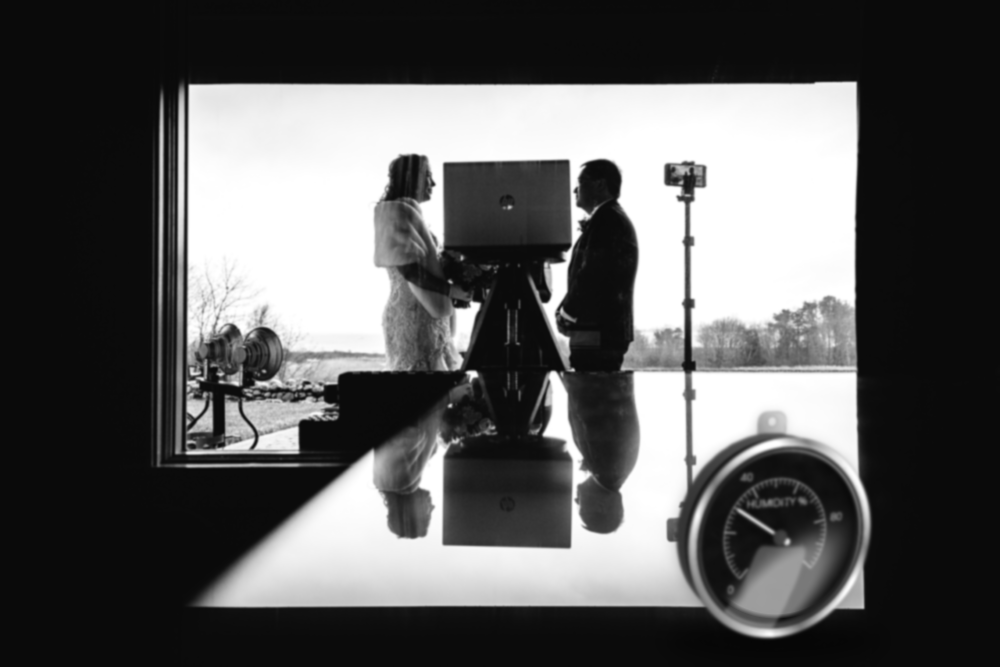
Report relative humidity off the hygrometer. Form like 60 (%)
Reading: 30 (%)
